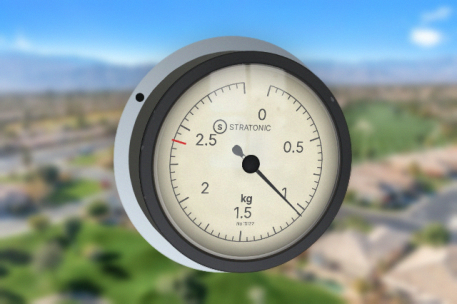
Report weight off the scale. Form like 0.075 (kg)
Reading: 1.05 (kg)
